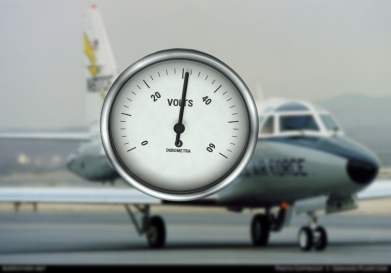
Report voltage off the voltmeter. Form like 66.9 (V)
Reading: 31 (V)
